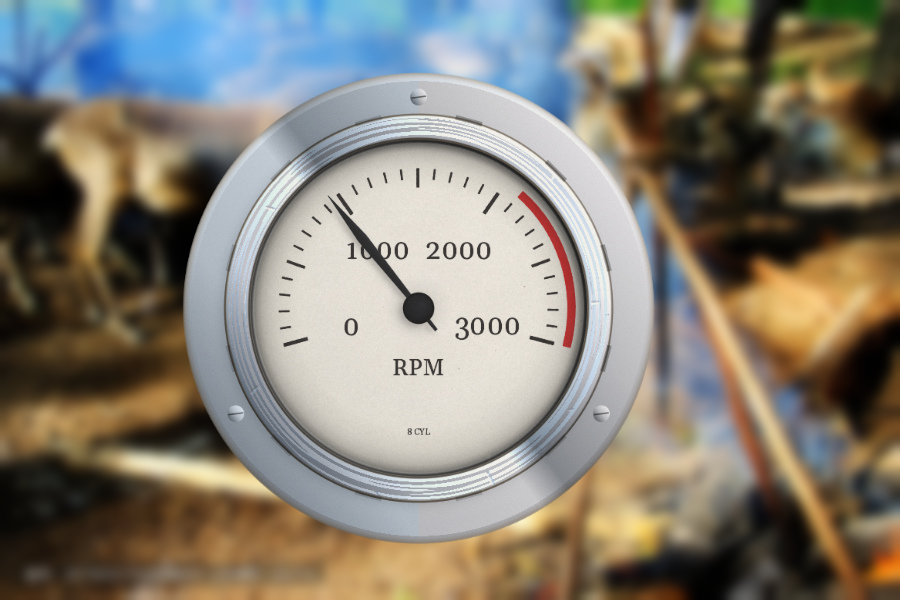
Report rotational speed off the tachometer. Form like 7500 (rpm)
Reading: 950 (rpm)
